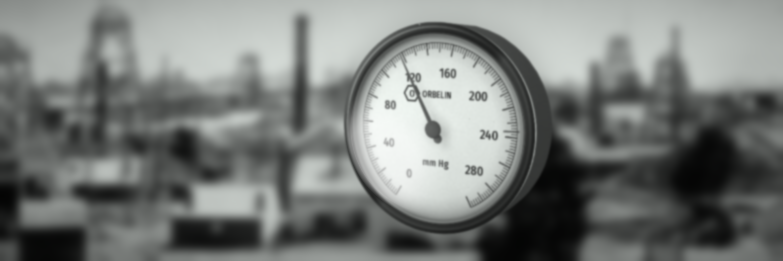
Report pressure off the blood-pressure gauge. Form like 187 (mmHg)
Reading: 120 (mmHg)
